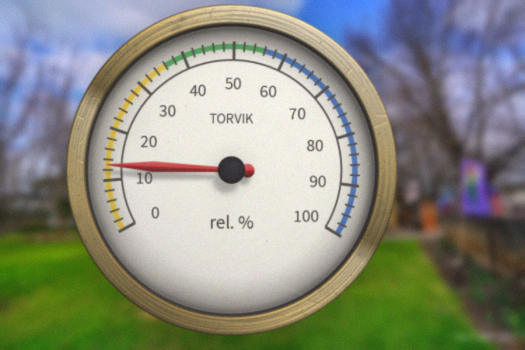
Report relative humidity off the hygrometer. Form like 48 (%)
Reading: 13 (%)
